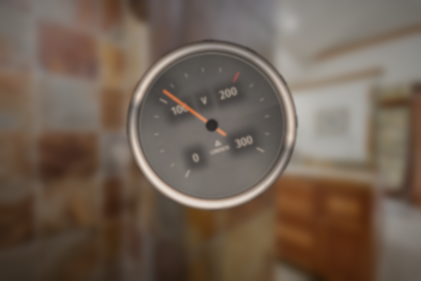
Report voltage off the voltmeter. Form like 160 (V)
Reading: 110 (V)
